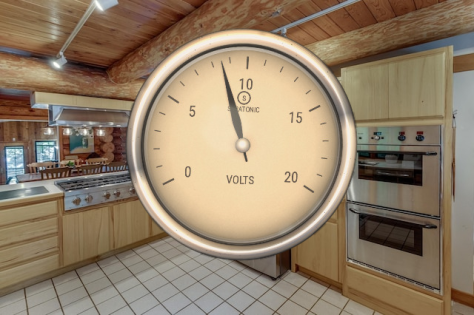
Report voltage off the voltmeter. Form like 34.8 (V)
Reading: 8.5 (V)
